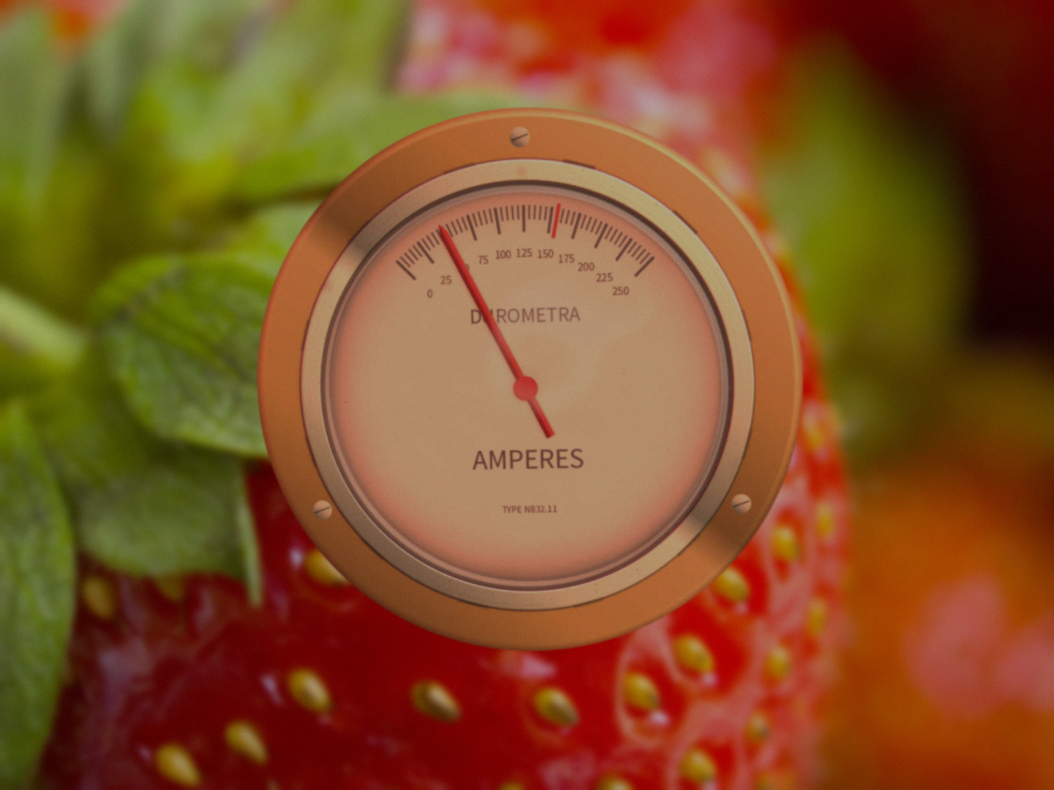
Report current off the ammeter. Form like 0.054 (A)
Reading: 50 (A)
